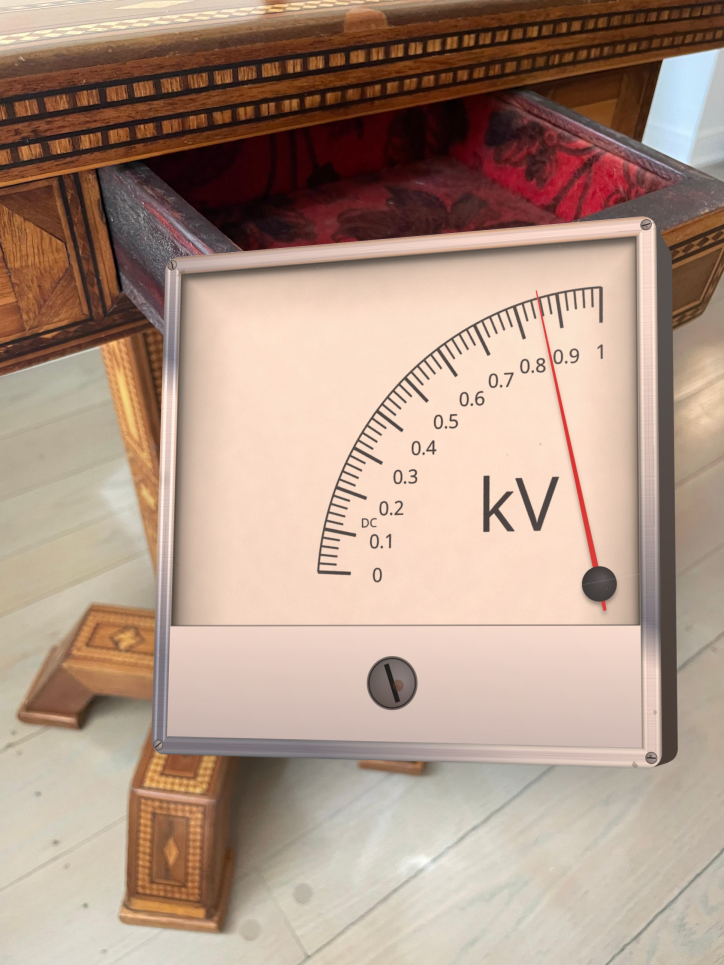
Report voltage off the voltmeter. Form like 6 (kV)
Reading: 0.86 (kV)
